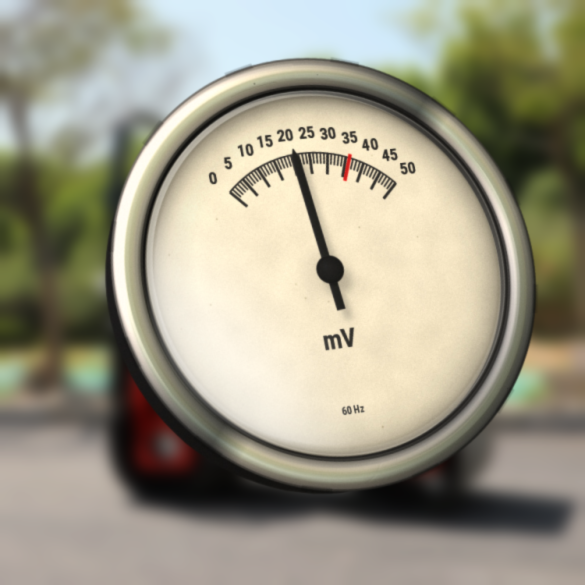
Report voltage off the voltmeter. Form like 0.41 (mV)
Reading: 20 (mV)
